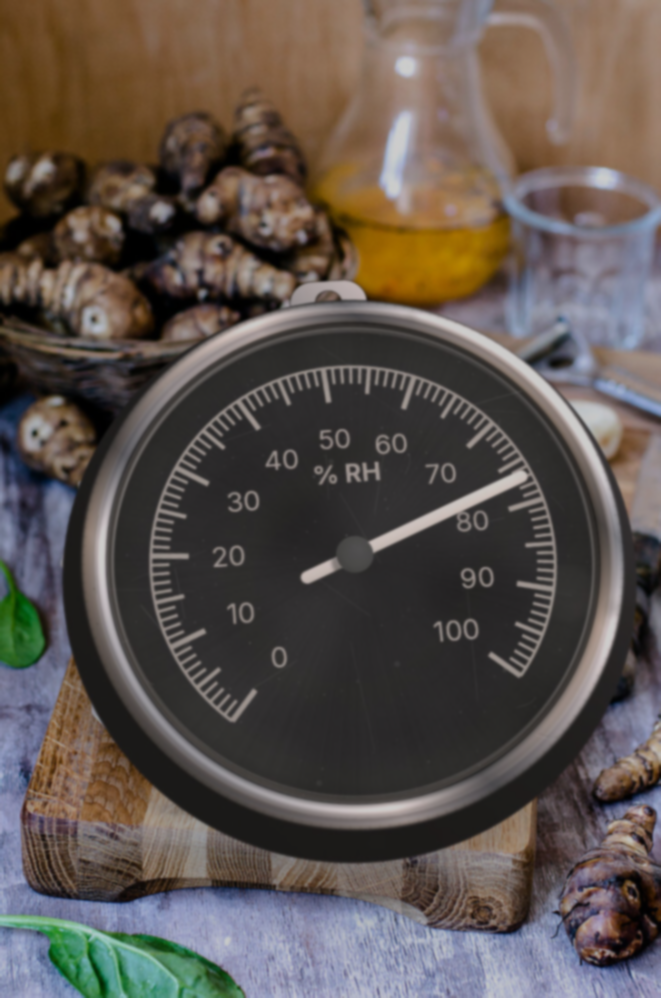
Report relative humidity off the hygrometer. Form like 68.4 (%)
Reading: 77 (%)
